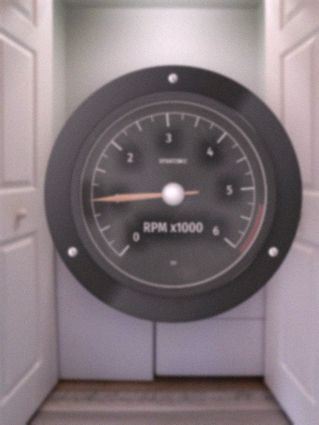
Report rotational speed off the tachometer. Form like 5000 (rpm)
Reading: 1000 (rpm)
